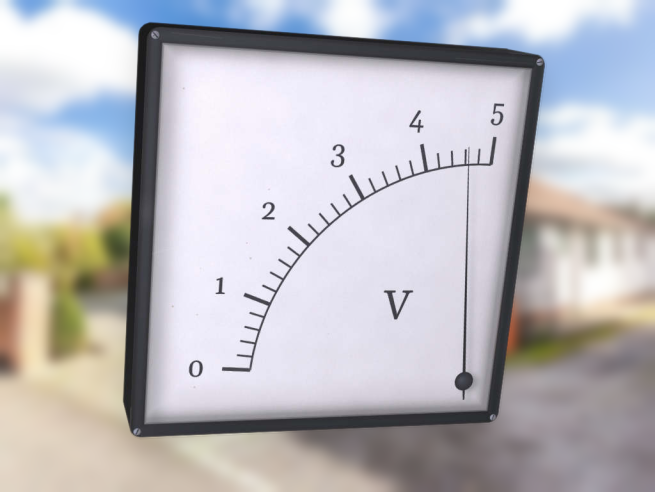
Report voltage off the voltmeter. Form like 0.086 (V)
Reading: 4.6 (V)
